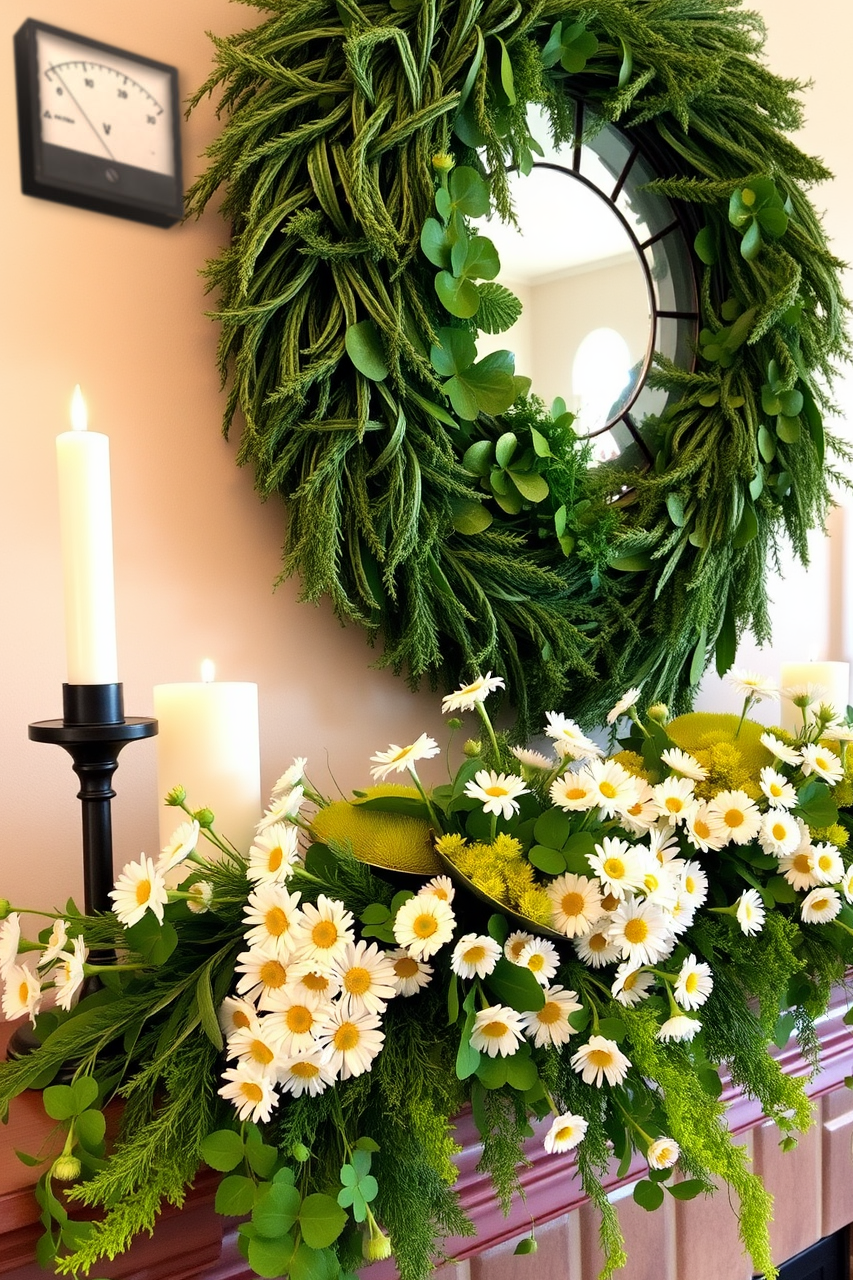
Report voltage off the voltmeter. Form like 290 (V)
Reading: 2 (V)
